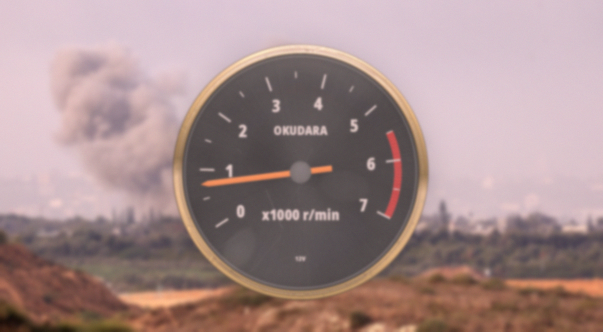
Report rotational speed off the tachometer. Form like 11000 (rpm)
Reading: 750 (rpm)
